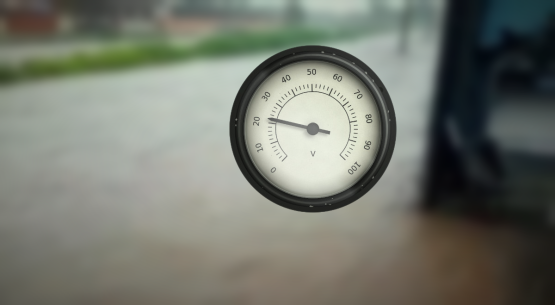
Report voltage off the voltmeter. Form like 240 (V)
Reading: 22 (V)
